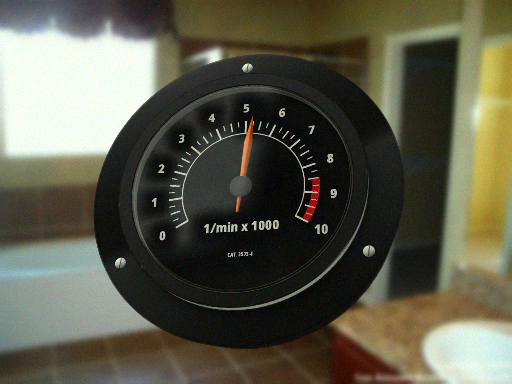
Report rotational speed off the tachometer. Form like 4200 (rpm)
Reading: 5250 (rpm)
